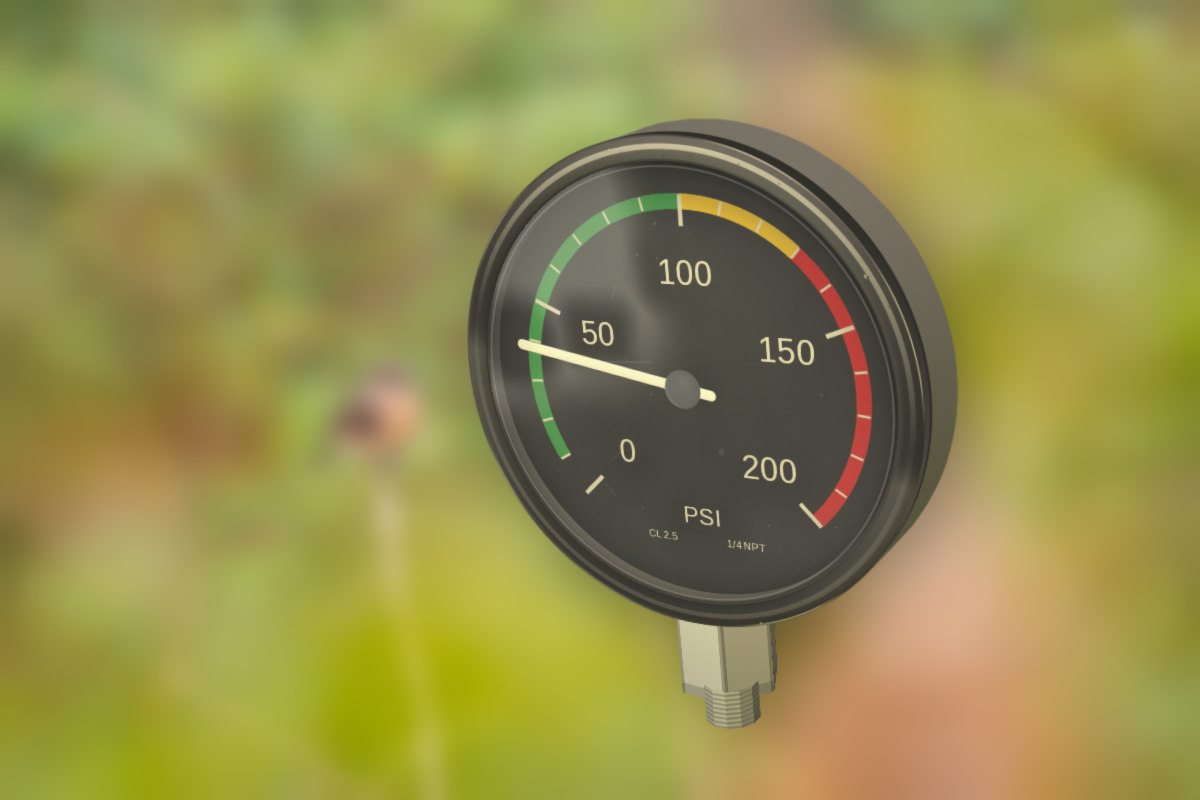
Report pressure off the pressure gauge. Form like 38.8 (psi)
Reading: 40 (psi)
